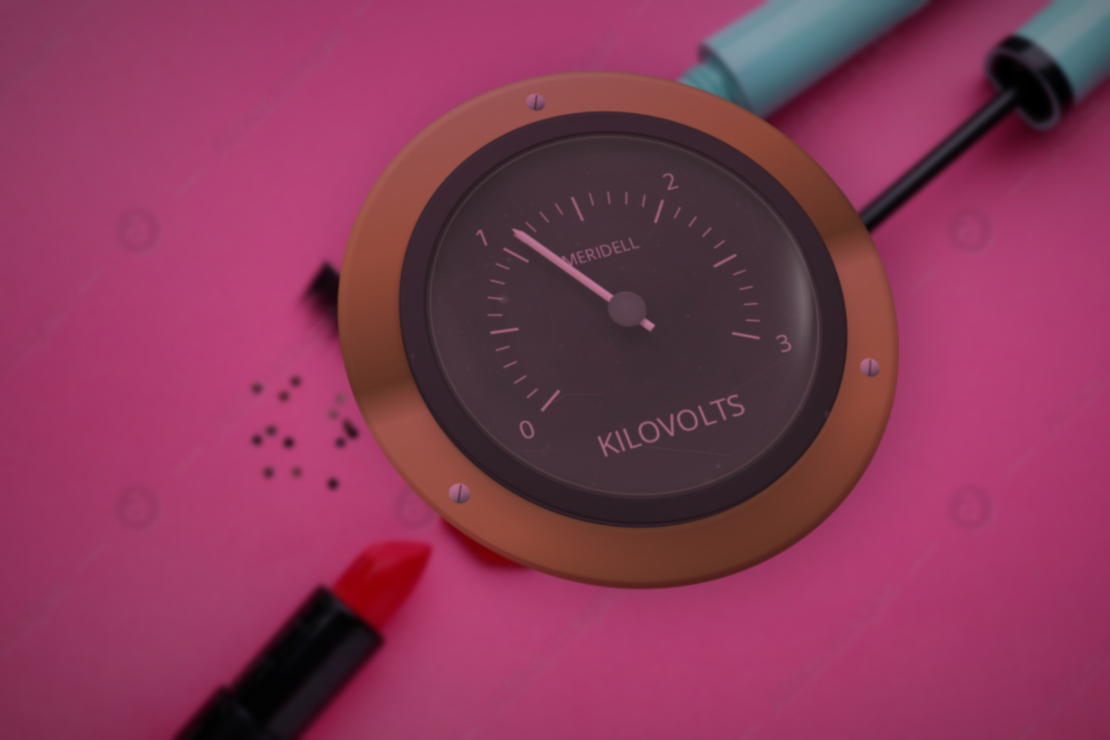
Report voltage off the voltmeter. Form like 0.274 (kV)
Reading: 1.1 (kV)
